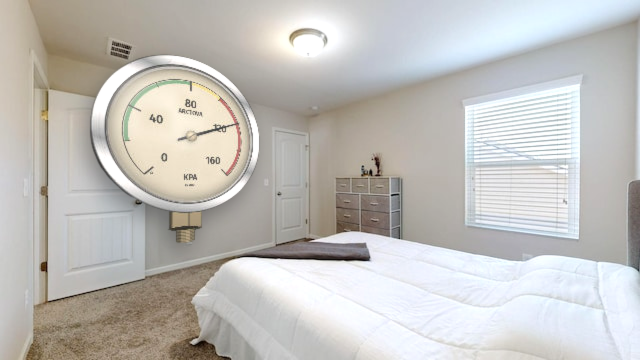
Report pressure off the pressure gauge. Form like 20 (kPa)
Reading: 120 (kPa)
